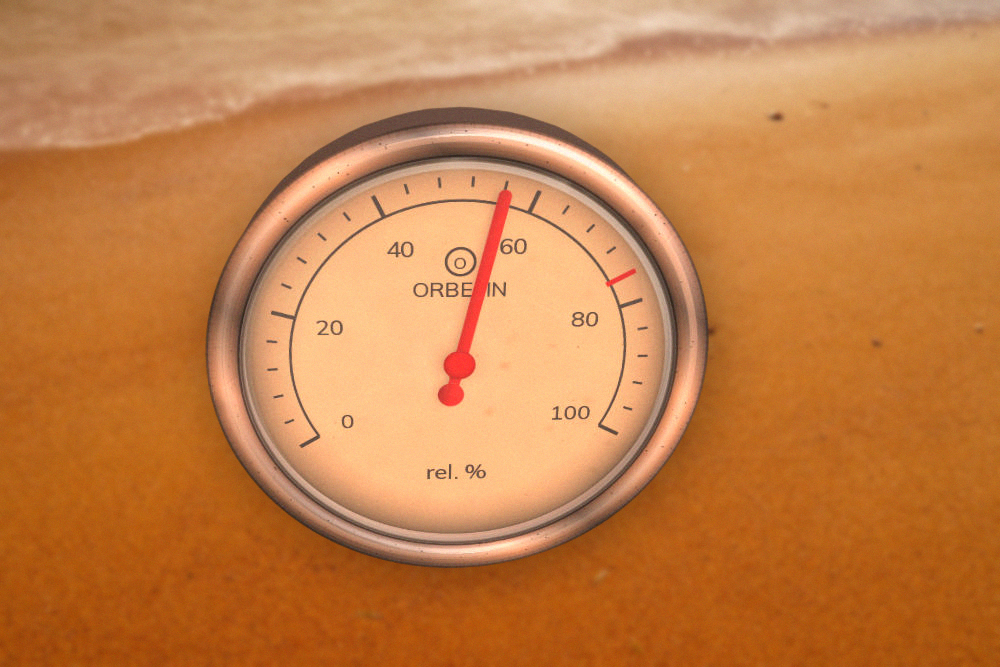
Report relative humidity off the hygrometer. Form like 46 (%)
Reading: 56 (%)
